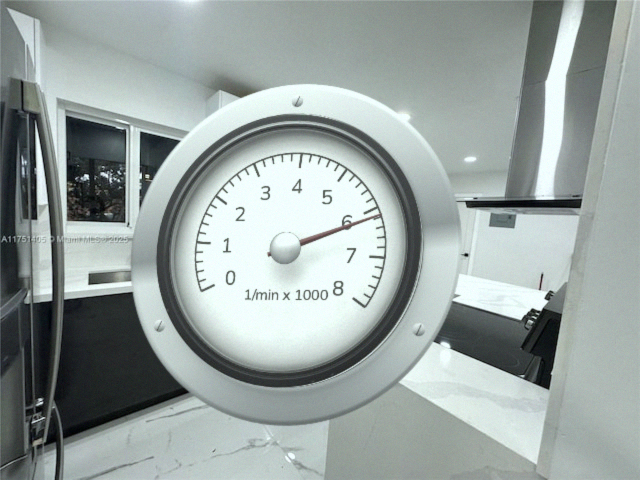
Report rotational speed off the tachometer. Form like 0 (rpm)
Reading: 6200 (rpm)
